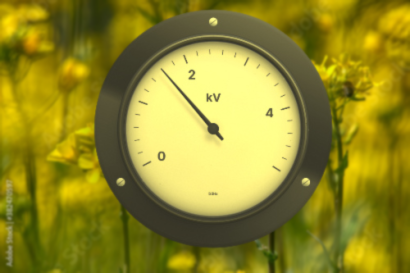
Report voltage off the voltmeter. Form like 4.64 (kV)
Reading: 1.6 (kV)
